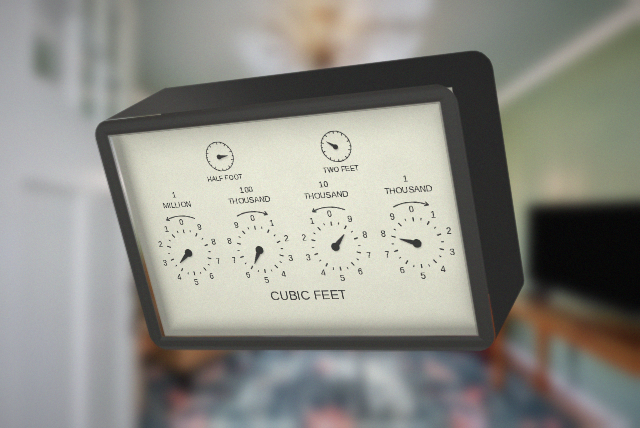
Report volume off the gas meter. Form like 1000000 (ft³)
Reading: 358800 (ft³)
